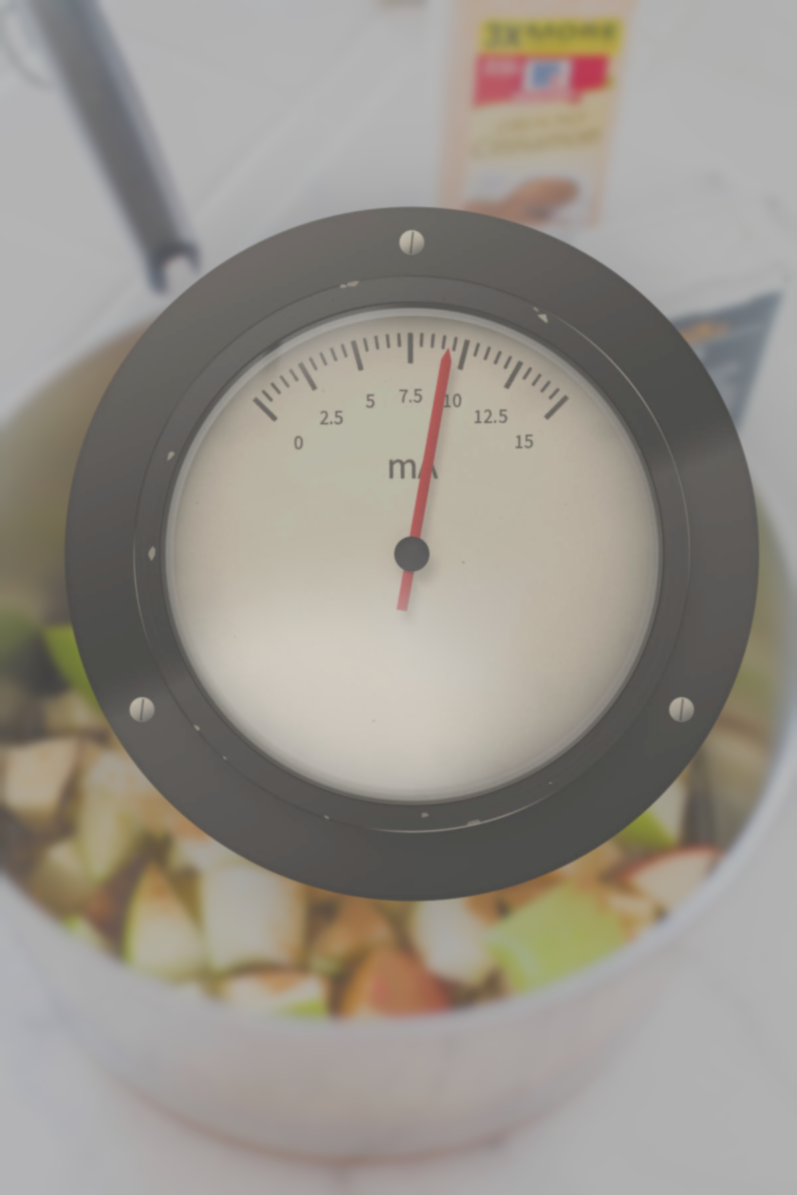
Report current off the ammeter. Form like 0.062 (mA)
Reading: 9.25 (mA)
